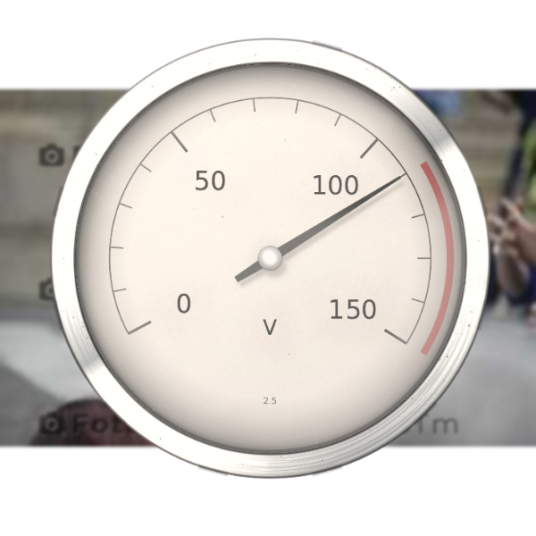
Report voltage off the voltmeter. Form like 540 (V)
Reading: 110 (V)
